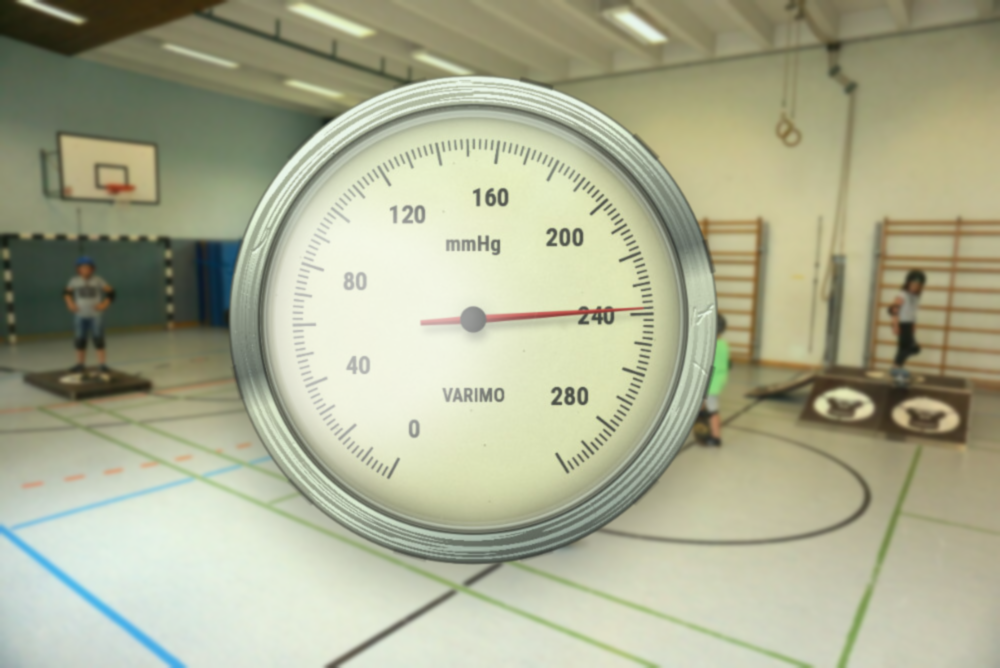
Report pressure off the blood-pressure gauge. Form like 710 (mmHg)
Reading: 238 (mmHg)
